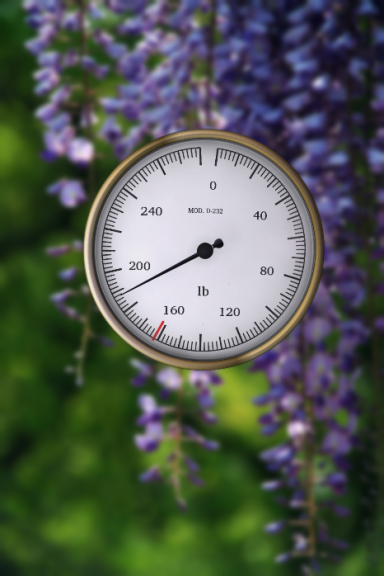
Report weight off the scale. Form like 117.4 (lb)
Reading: 188 (lb)
